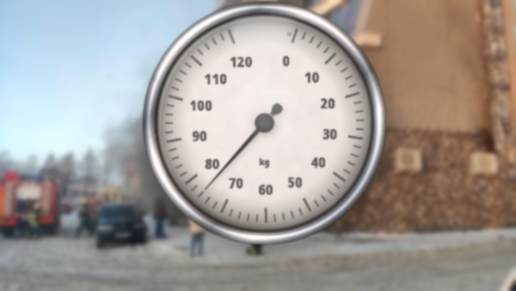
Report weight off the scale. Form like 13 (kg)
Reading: 76 (kg)
